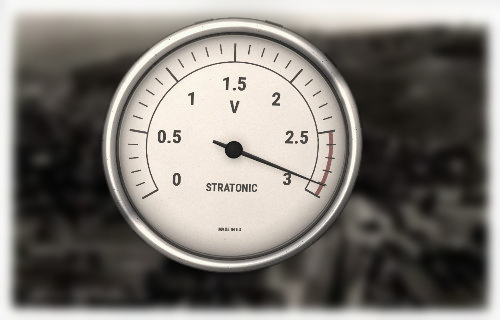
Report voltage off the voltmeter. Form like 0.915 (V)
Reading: 2.9 (V)
